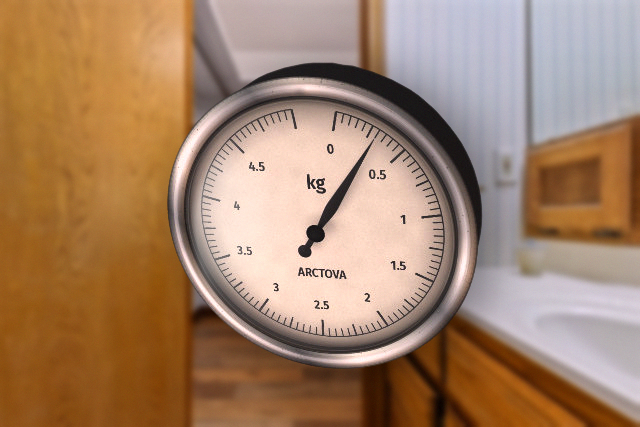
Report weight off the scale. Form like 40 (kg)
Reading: 0.3 (kg)
